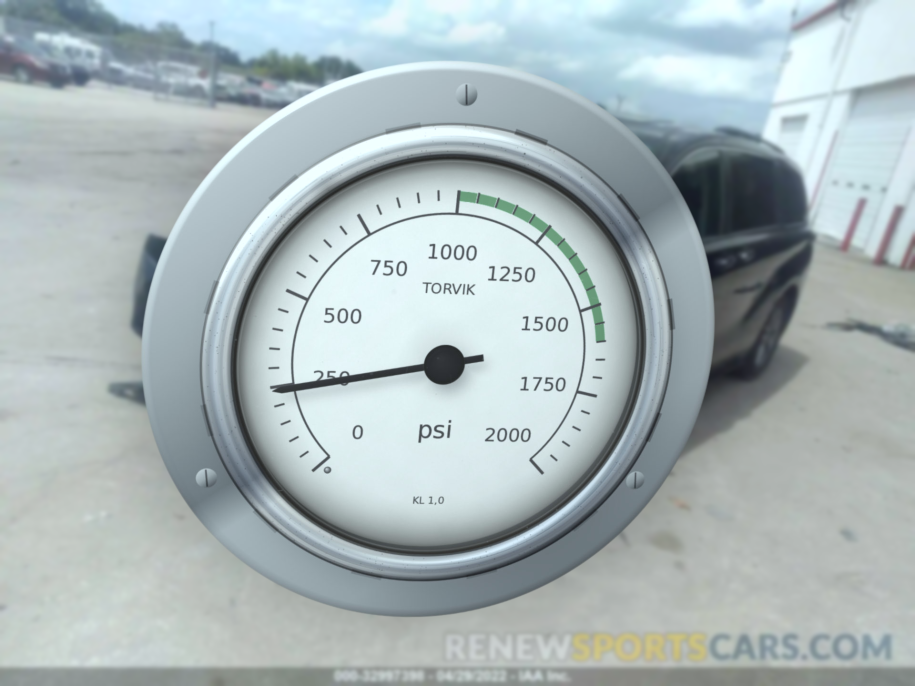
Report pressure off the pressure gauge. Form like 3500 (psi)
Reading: 250 (psi)
